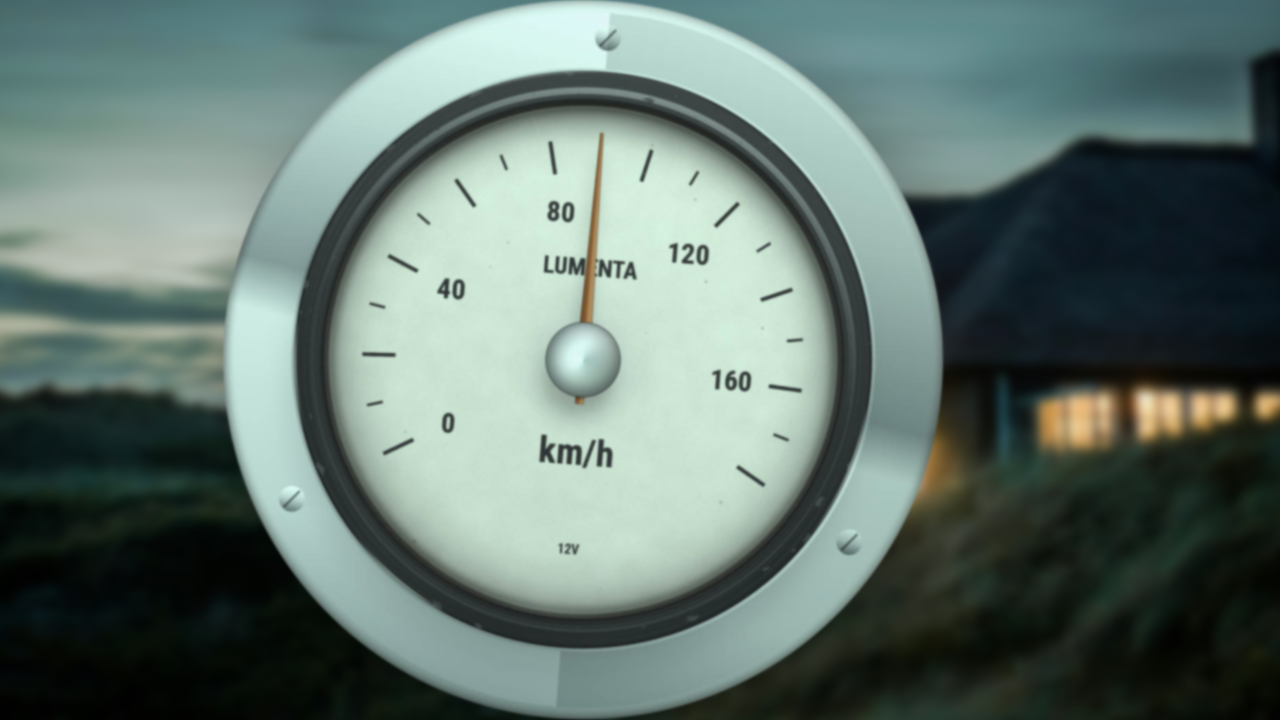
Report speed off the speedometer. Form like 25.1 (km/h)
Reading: 90 (km/h)
